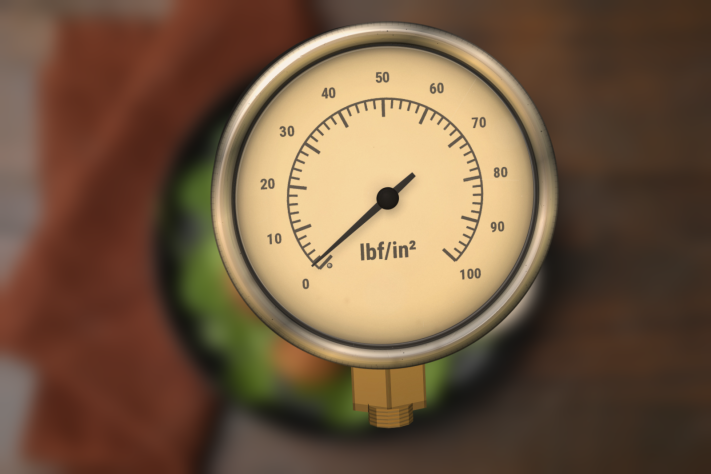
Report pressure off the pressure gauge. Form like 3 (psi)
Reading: 2 (psi)
